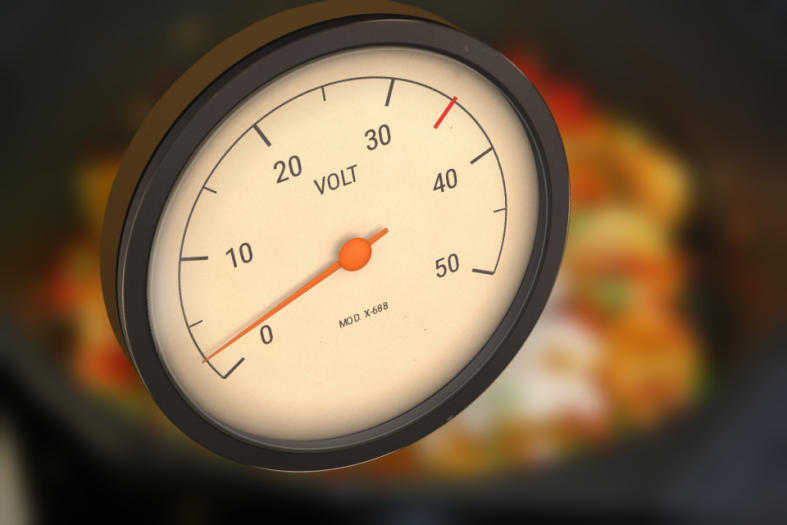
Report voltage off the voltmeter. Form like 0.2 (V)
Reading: 2.5 (V)
